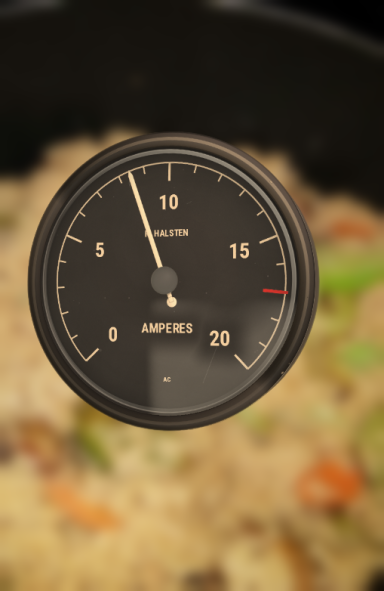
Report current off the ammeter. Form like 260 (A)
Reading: 8.5 (A)
